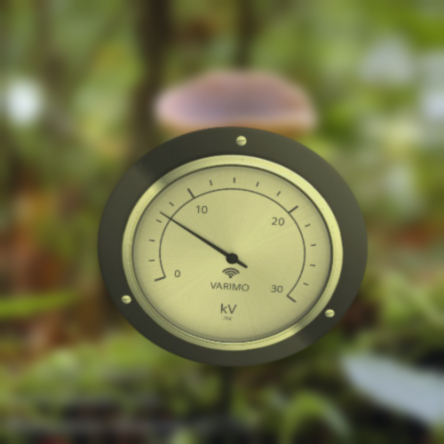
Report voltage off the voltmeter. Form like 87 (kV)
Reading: 7 (kV)
